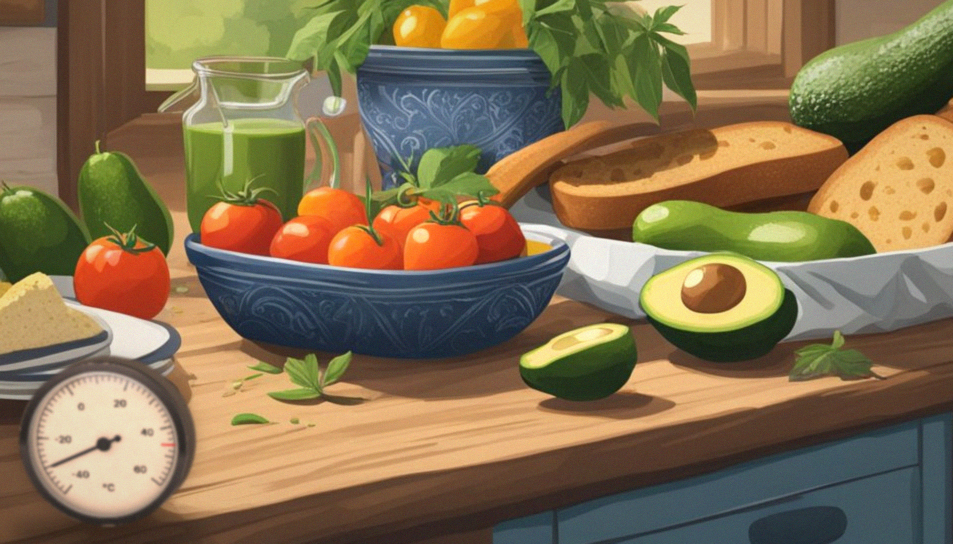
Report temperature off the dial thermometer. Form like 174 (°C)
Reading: -30 (°C)
